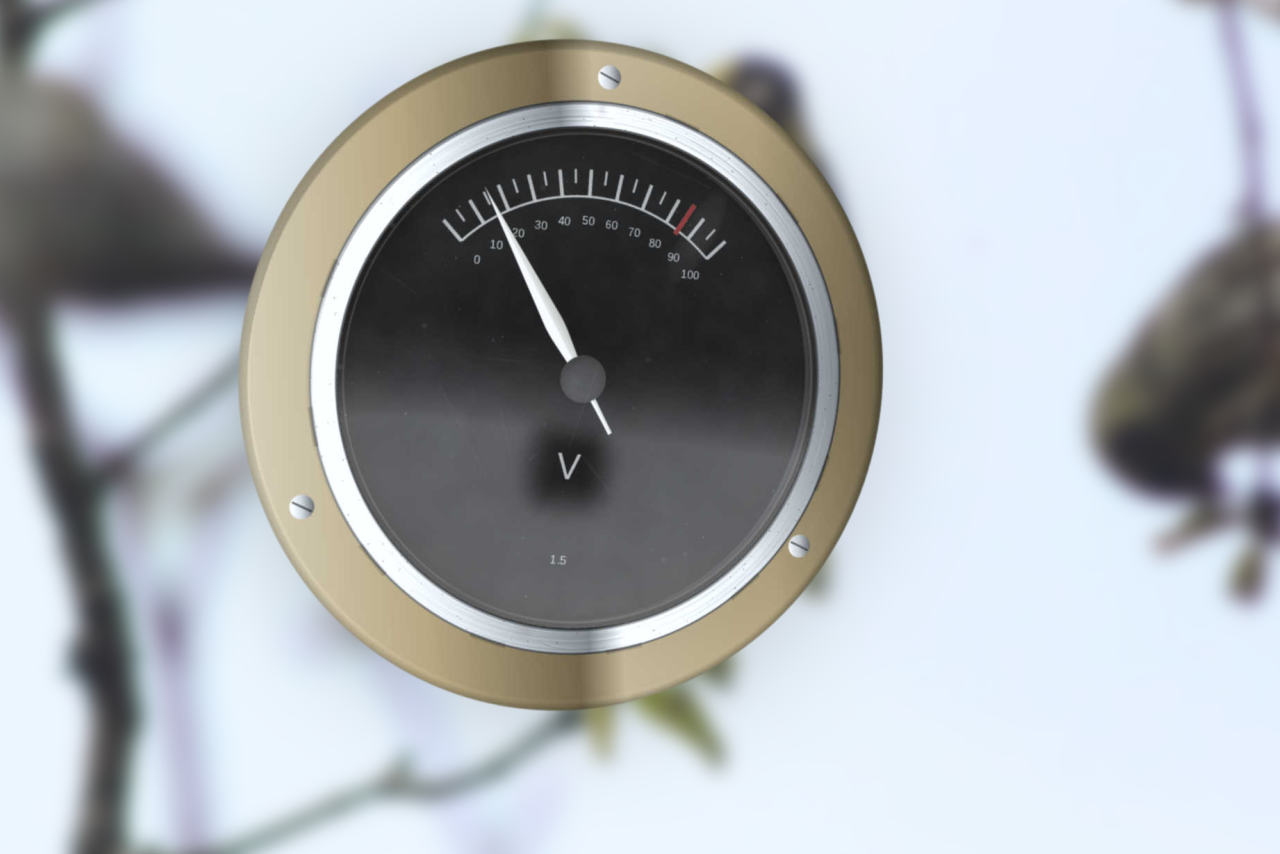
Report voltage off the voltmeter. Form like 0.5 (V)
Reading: 15 (V)
